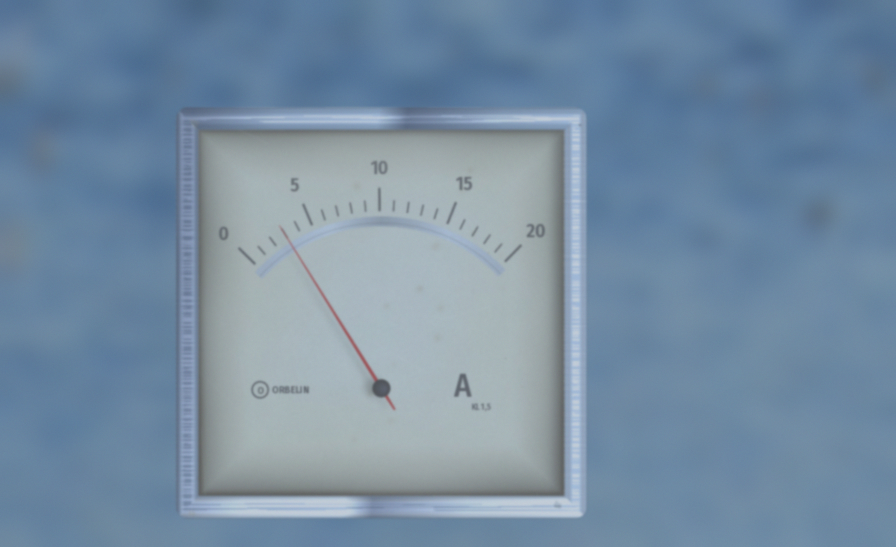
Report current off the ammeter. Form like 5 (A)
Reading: 3 (A)
